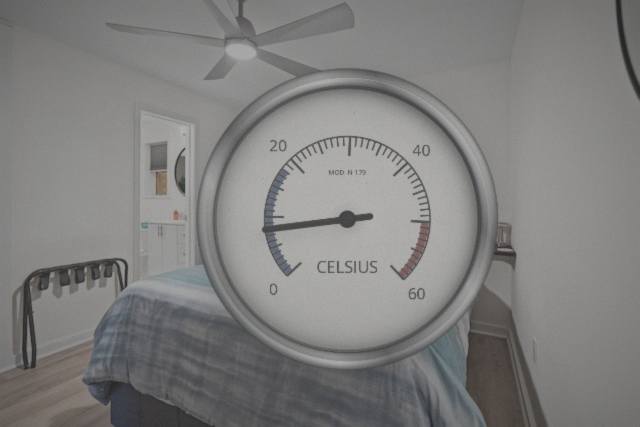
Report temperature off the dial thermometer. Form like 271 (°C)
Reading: 8 (°C)
